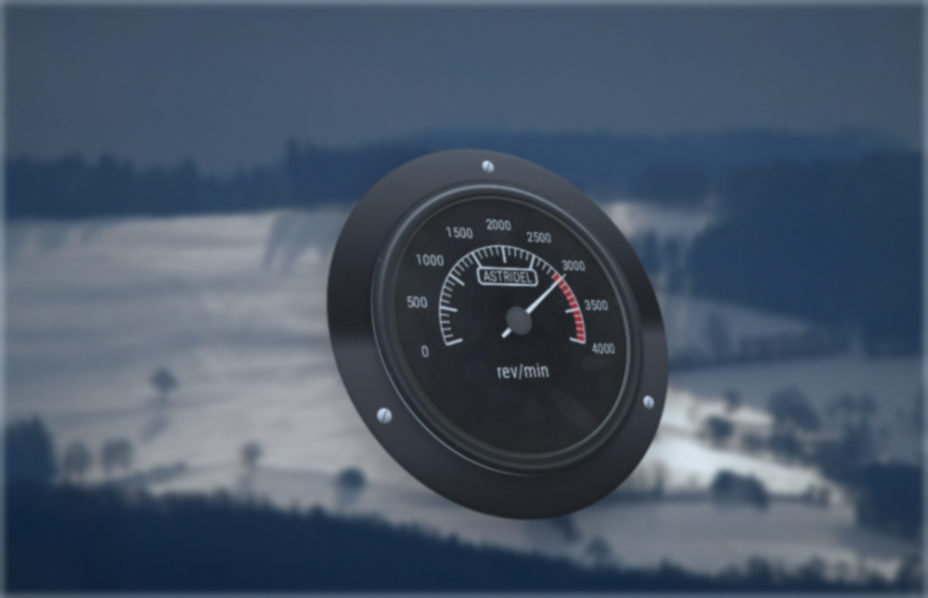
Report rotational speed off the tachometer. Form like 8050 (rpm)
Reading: 3000 (rpm)
